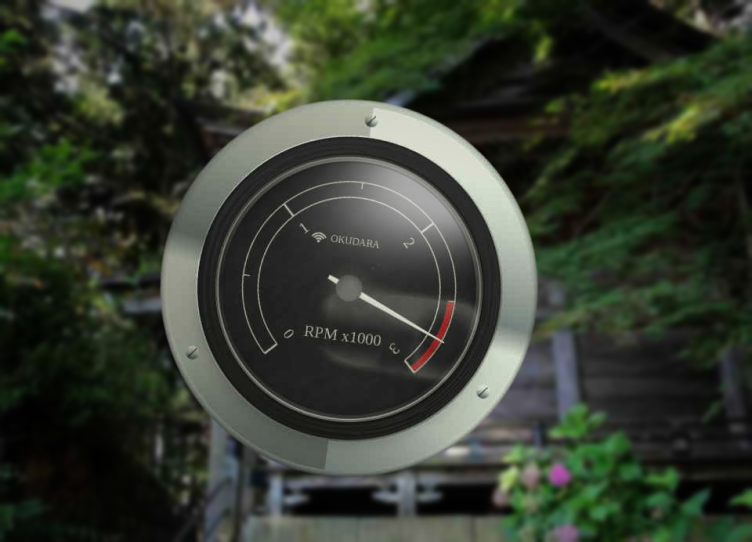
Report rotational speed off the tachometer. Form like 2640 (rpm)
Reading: 2750 (rpm)
